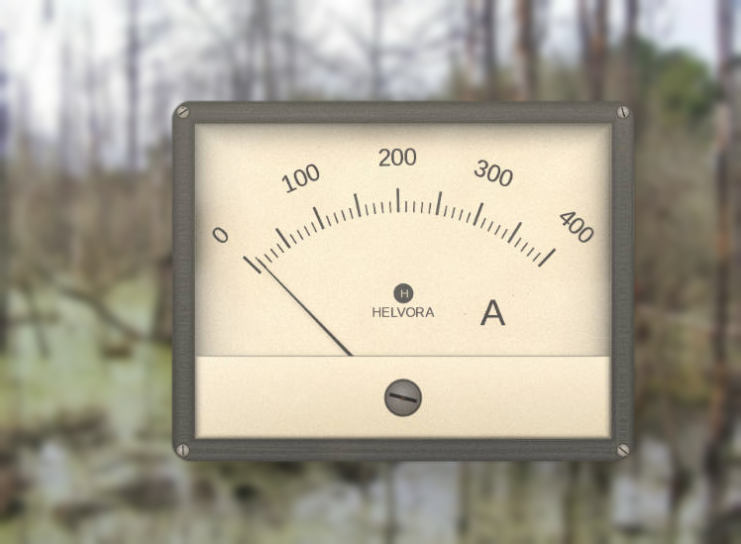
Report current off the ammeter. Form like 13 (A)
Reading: 10 (A)
